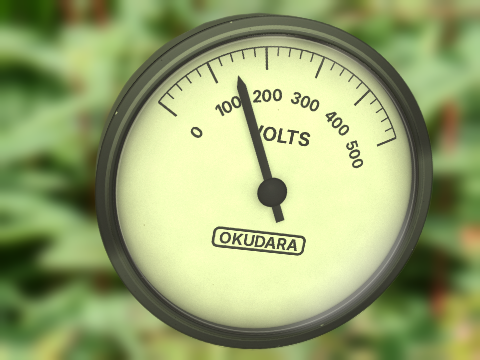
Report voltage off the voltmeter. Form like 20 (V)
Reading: 140 (V)
